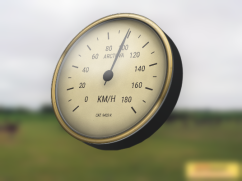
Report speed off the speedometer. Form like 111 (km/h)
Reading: 100 (km/h)
